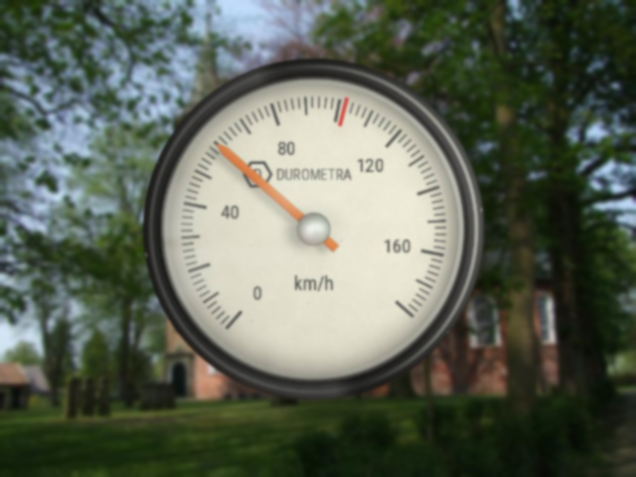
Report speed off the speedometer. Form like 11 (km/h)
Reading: 60 (km/h)
